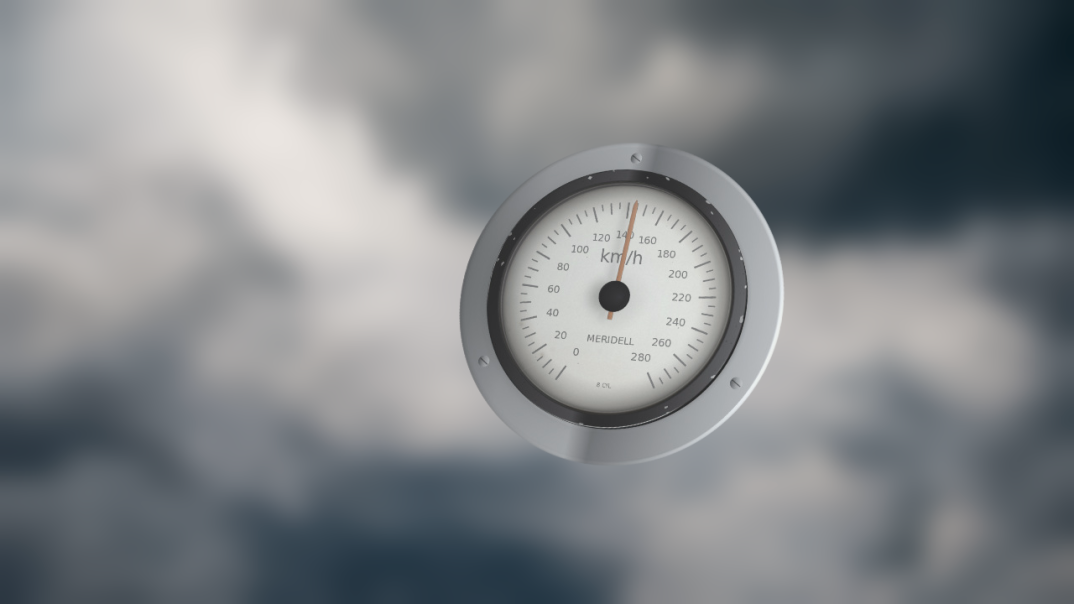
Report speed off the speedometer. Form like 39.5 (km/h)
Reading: 145 (km/h)
